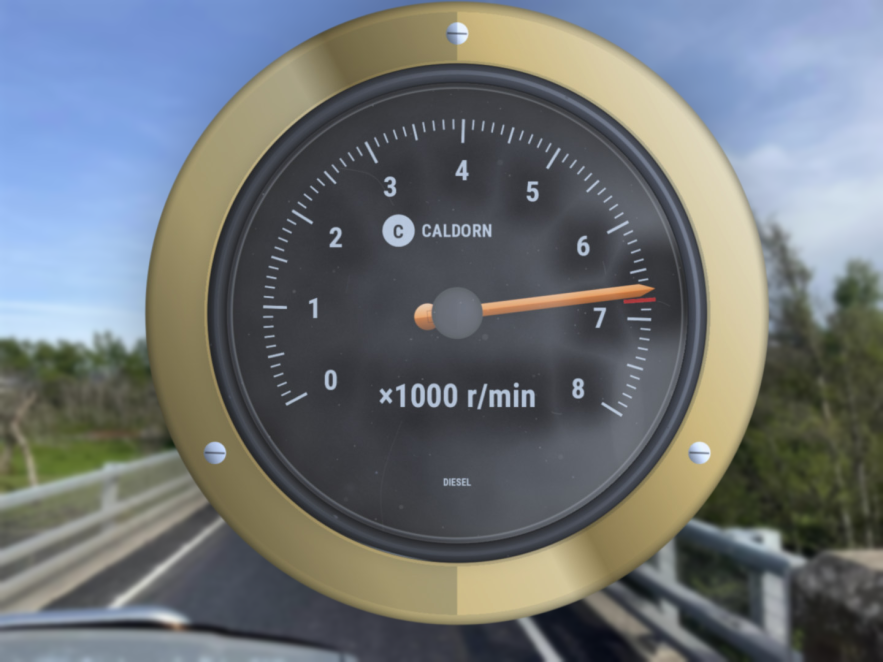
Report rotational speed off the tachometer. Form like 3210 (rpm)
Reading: 6700 (rpm)
